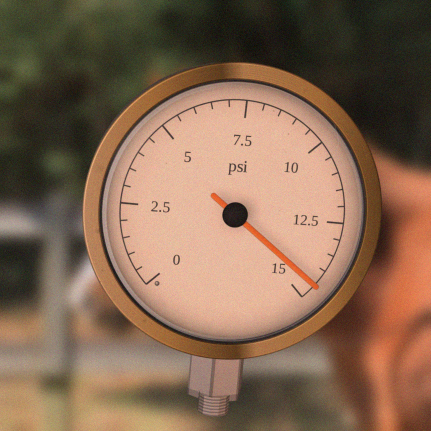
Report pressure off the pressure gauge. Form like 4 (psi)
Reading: 14.5 (psi)
